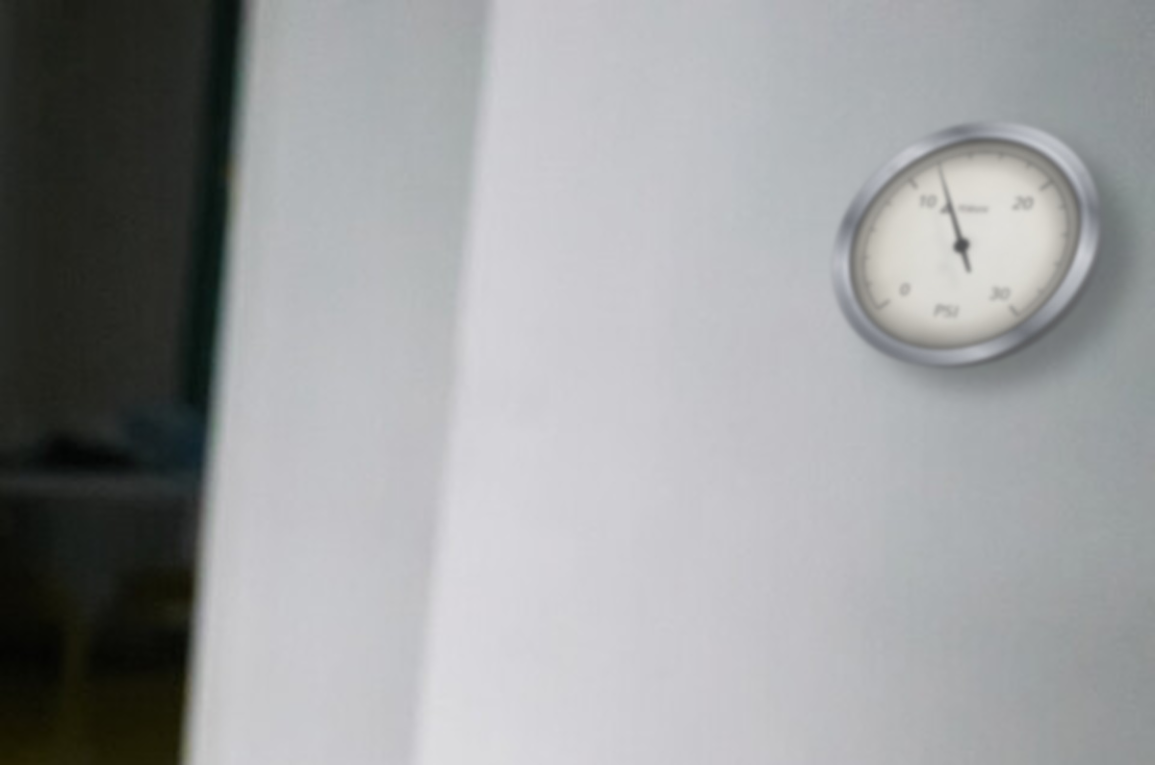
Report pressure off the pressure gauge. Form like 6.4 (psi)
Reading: 12 (psi)
